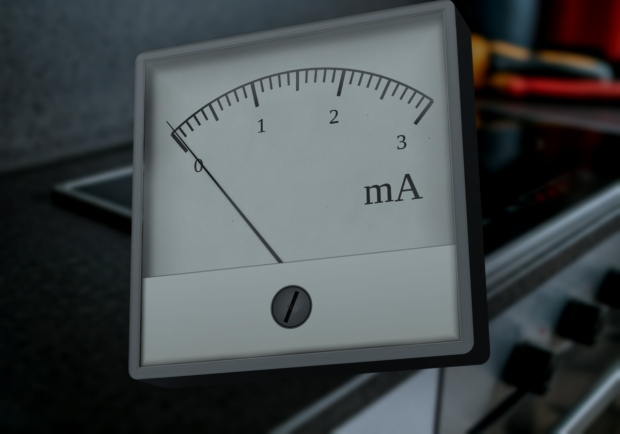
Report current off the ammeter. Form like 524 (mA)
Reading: 0.05 (mA)
